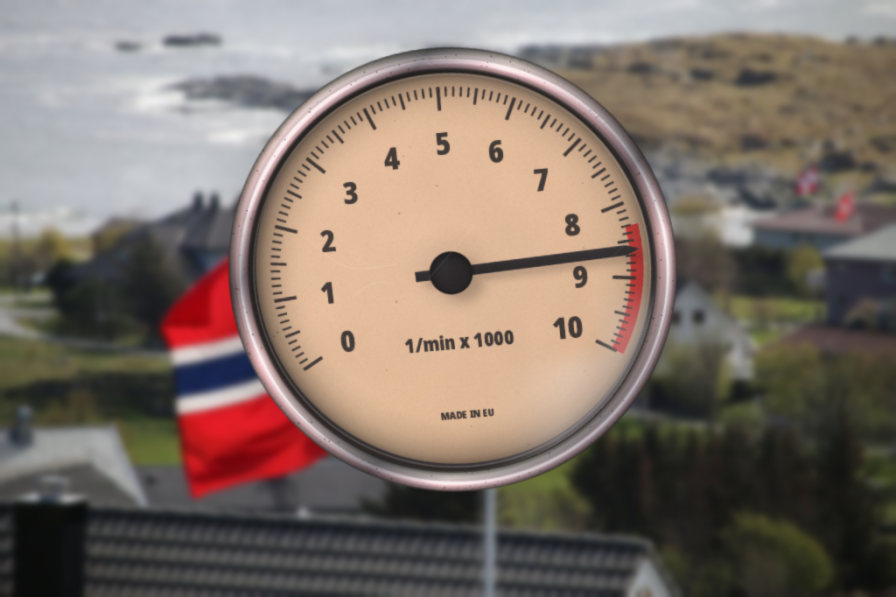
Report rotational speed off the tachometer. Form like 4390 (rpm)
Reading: 8600 (rpm)
